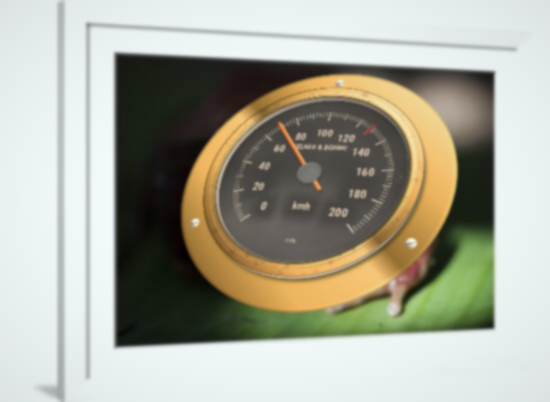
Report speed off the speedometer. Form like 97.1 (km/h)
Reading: 70 (km/h)
